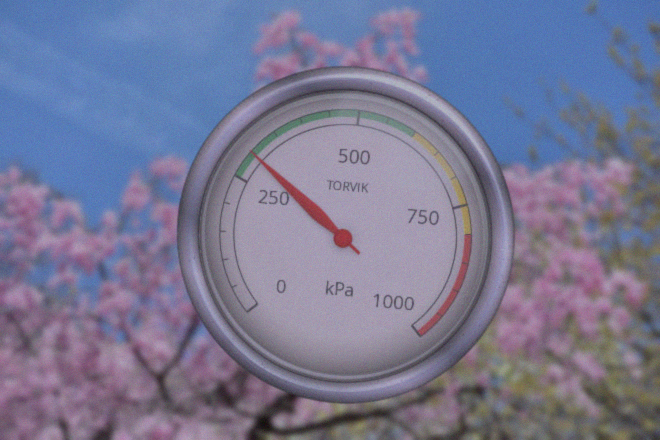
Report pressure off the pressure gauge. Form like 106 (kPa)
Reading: 300 (kPa)
